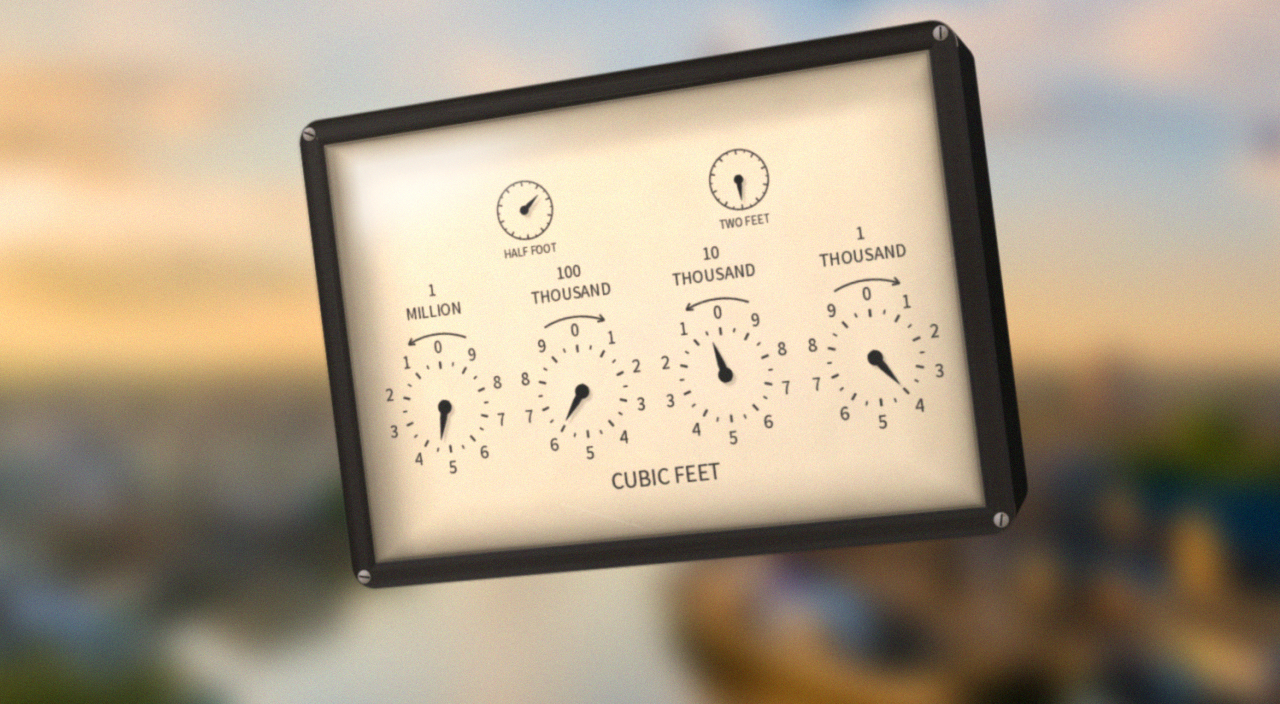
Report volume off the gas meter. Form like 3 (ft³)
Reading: 460400 (ft³)
